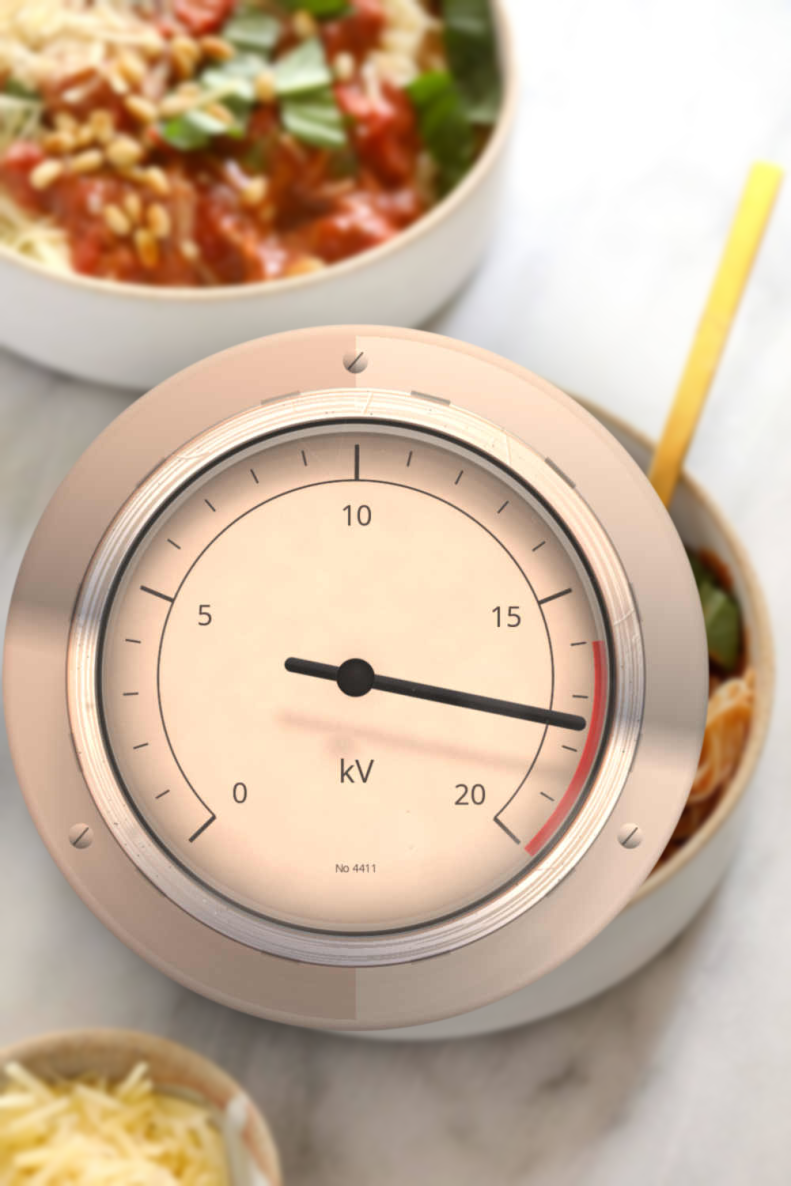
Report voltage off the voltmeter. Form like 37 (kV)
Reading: 17.5 (kV)
